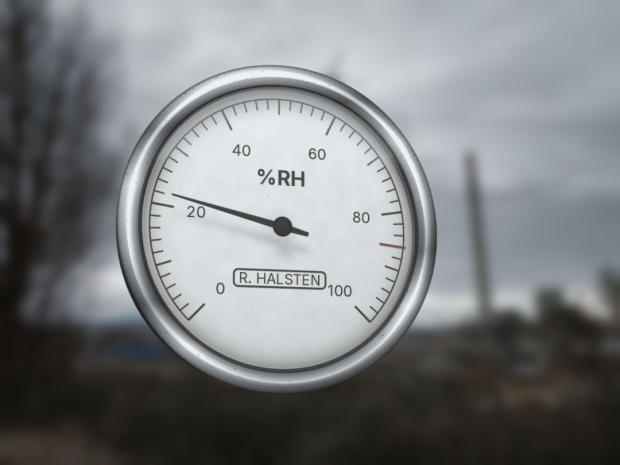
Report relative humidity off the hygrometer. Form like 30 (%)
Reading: 22 (%)
